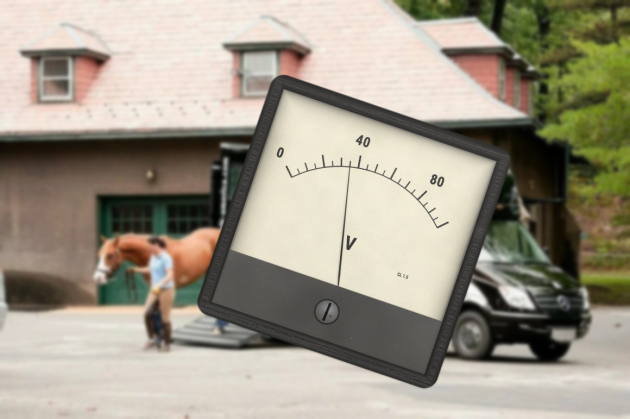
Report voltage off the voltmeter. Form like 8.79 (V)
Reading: 35 (V)
